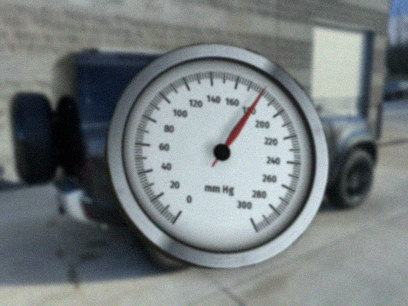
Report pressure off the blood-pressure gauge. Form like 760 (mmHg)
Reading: 180 (mmHg)
